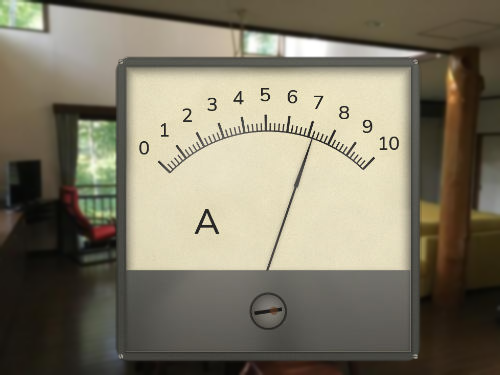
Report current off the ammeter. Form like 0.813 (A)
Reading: 7.2 (A)
